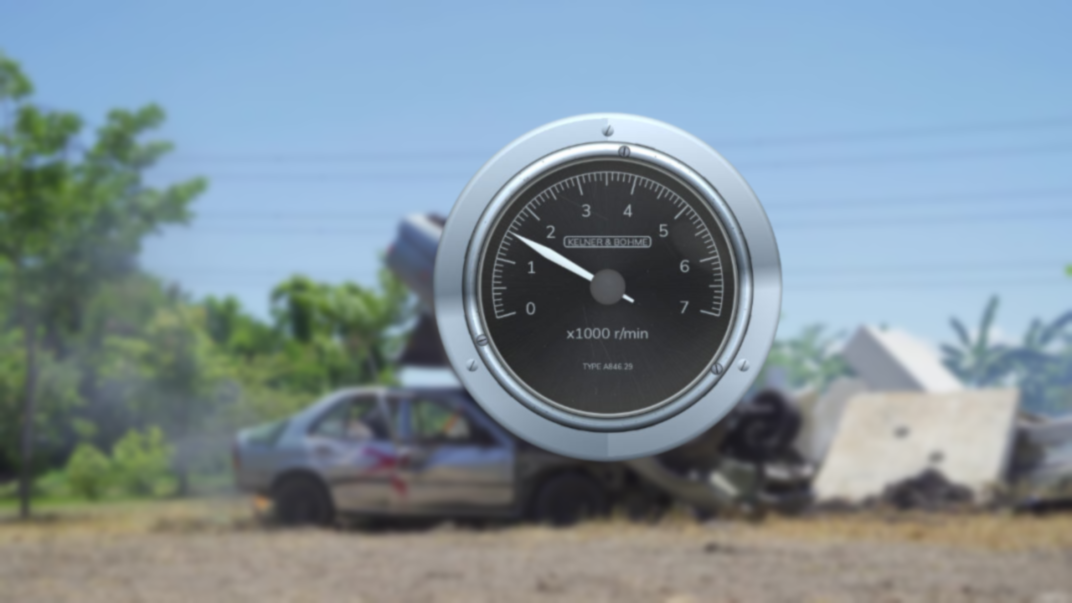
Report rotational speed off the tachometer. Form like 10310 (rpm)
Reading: 1500 (rpm)
